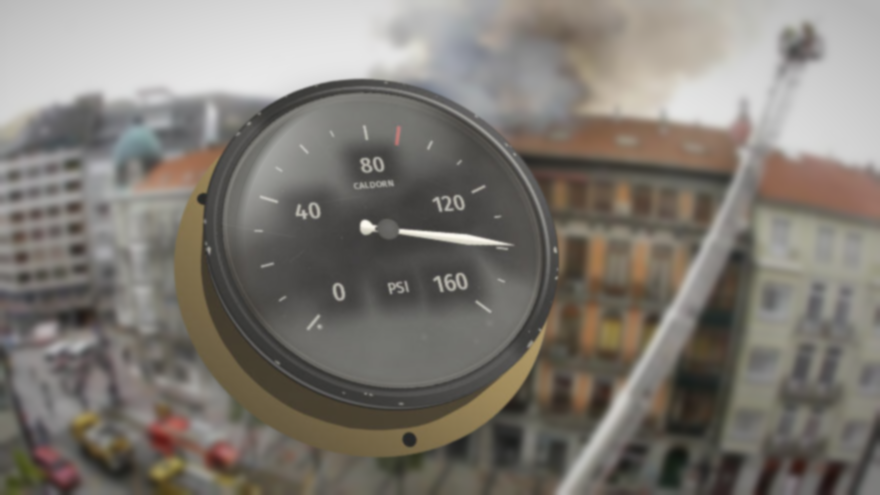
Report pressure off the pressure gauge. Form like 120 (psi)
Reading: 140 (psi)
